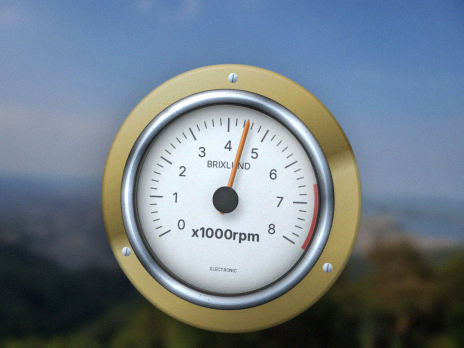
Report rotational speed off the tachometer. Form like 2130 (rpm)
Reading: 4500 (rpm)
